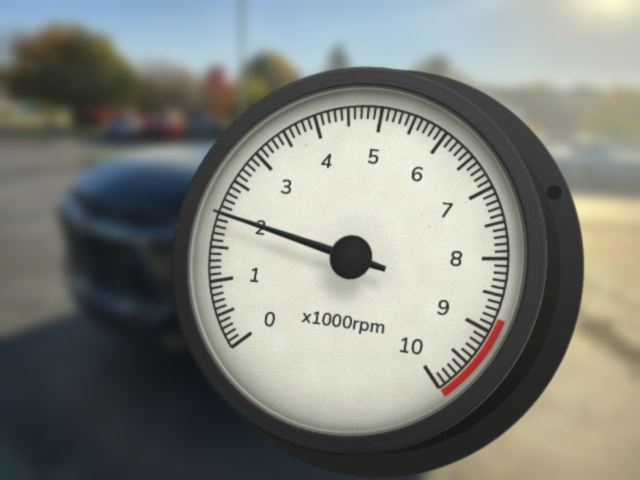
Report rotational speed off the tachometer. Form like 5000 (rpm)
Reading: 2000 (rpm)
